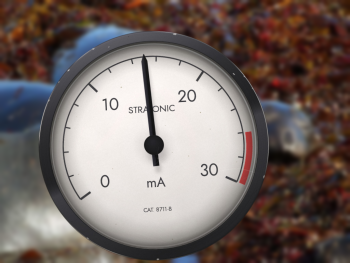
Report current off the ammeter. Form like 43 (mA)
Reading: 15 (mA)
